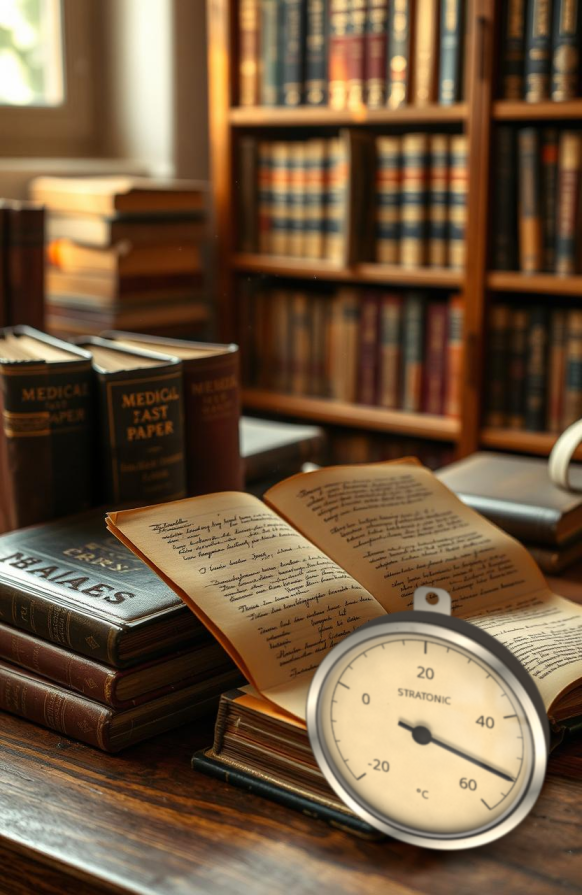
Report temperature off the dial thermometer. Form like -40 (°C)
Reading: 52 (°C)
